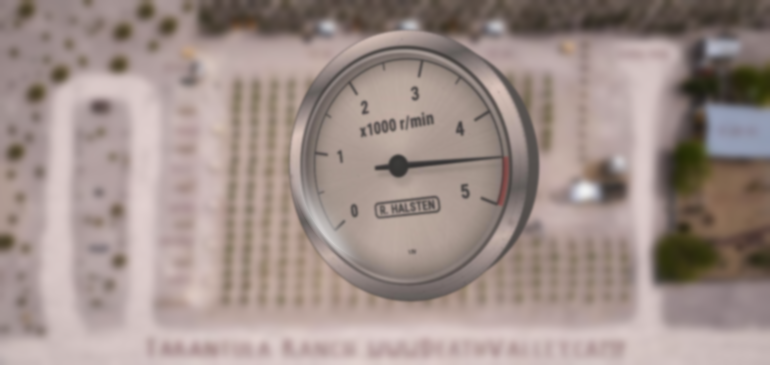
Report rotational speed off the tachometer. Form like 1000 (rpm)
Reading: 4500 (rpm)
